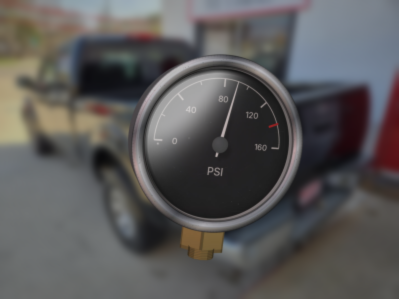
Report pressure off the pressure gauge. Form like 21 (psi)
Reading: 90 (psi)
